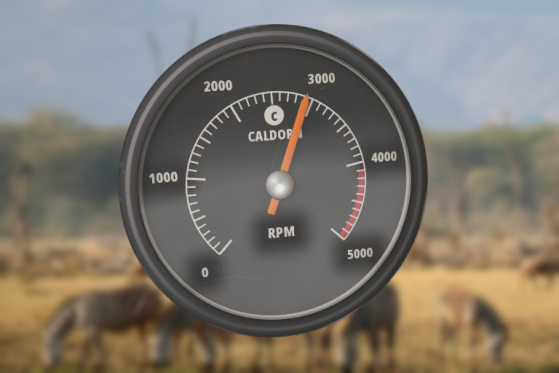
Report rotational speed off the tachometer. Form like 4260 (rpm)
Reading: 2900 (rpm)
